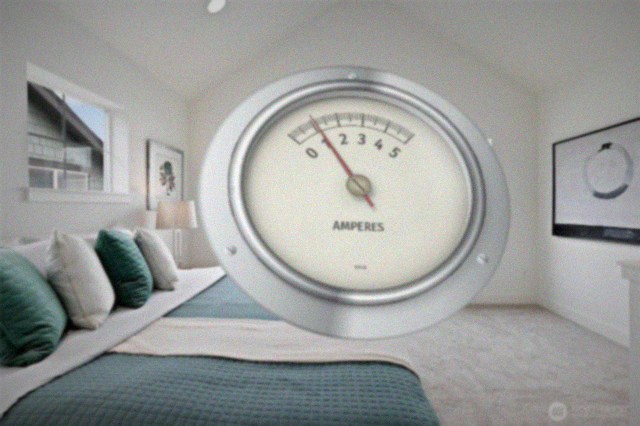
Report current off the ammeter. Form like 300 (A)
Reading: 1 (A)
